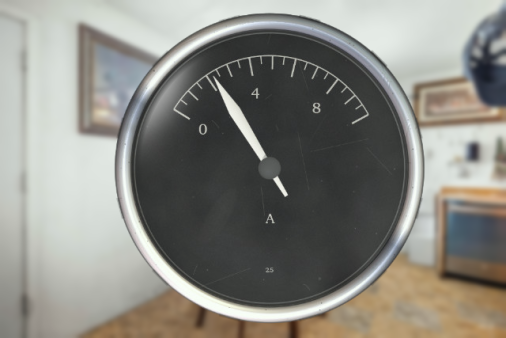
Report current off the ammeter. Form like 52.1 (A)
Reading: 2.25 (A)
